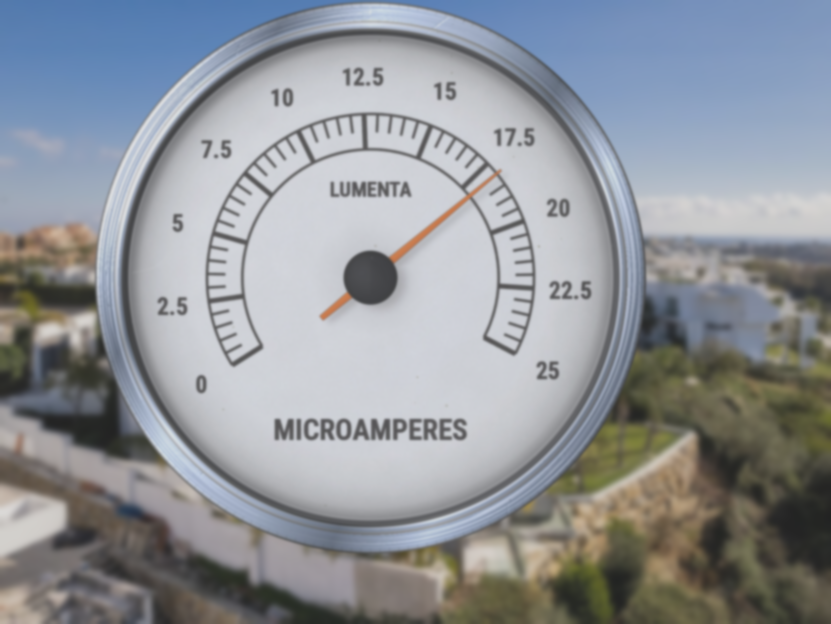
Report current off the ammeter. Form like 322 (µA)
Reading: 18 (µA)
